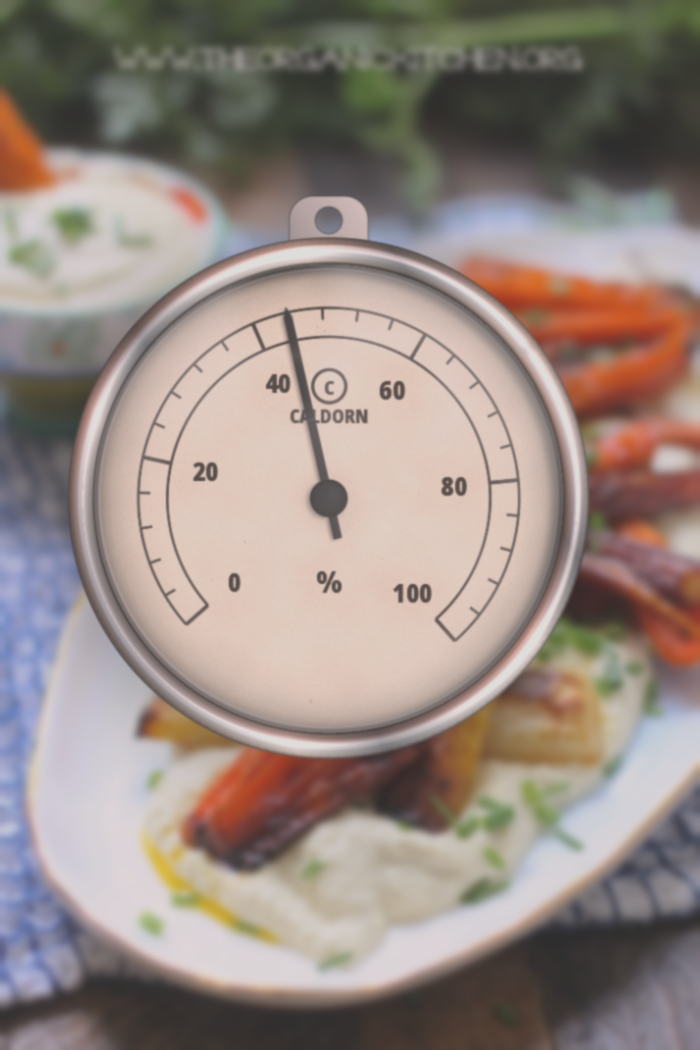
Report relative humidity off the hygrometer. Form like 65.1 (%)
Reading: 44 (%)
